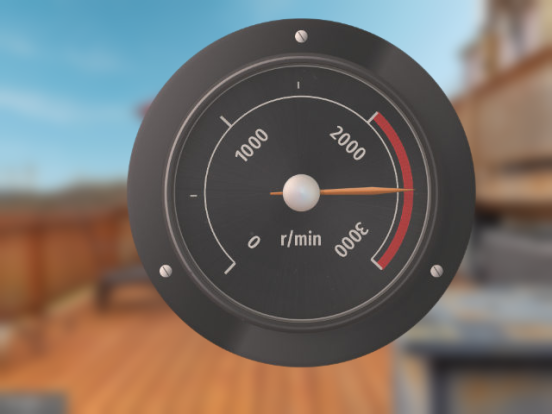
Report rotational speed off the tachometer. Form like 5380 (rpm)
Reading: 2500 (rpm)
